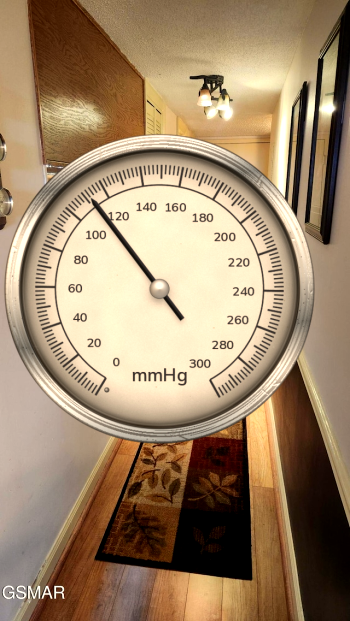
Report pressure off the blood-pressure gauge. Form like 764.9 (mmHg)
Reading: 112 (mmHg)
